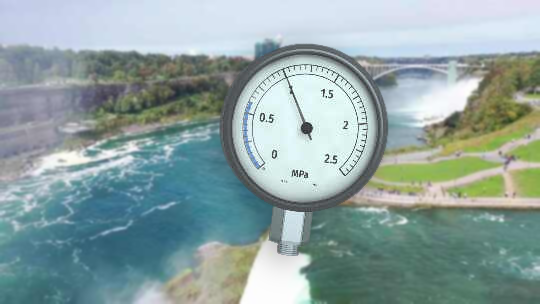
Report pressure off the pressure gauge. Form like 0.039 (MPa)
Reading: 1 (MPa)
